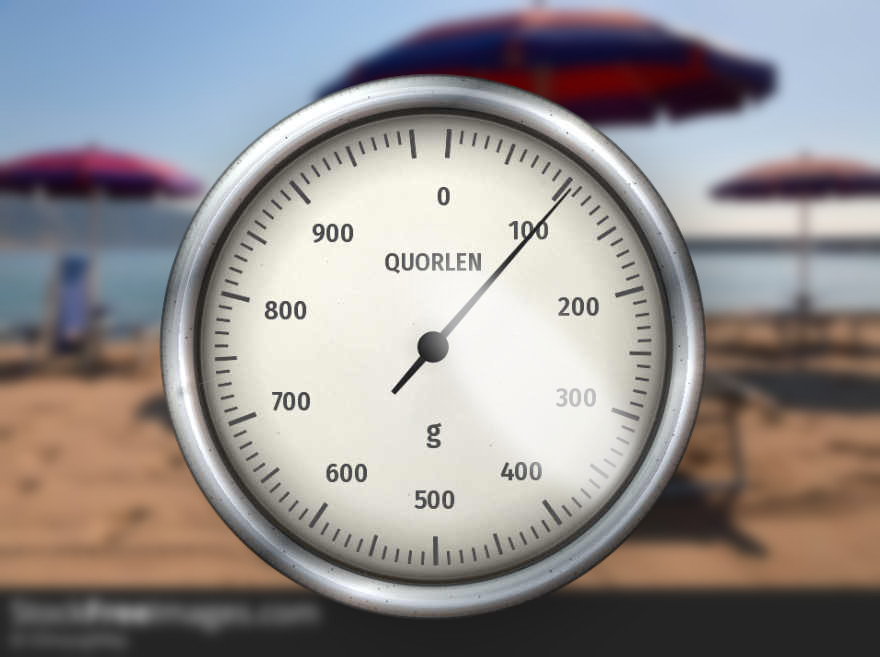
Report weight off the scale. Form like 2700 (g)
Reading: 105 (g)
